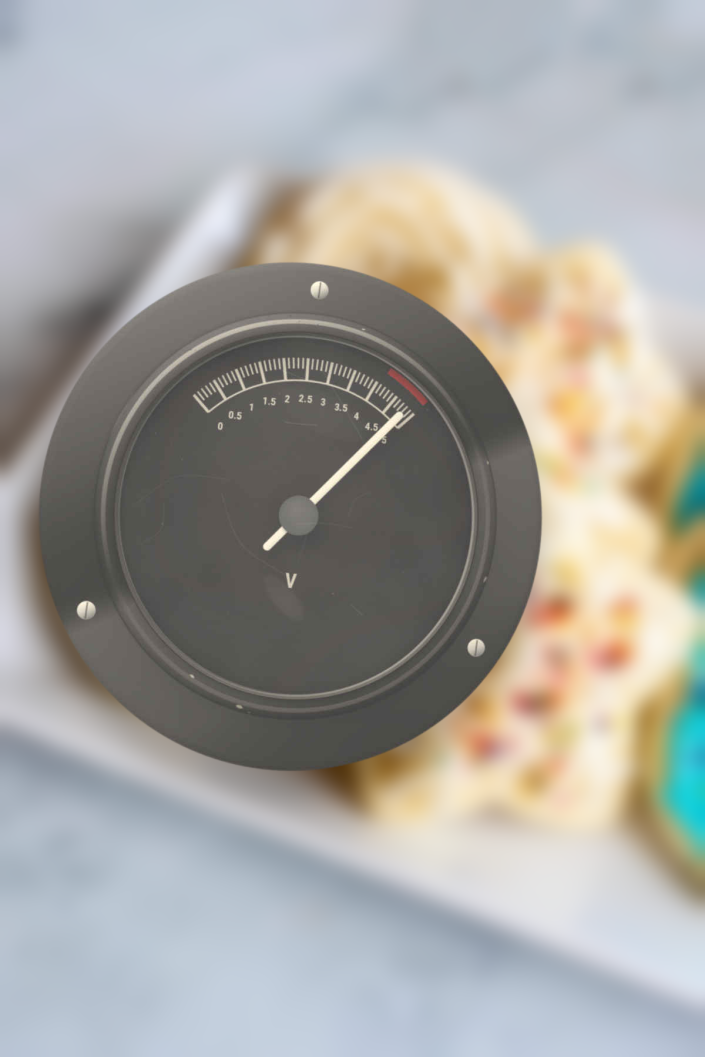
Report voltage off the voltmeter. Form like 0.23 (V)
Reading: 4.8 (V)
